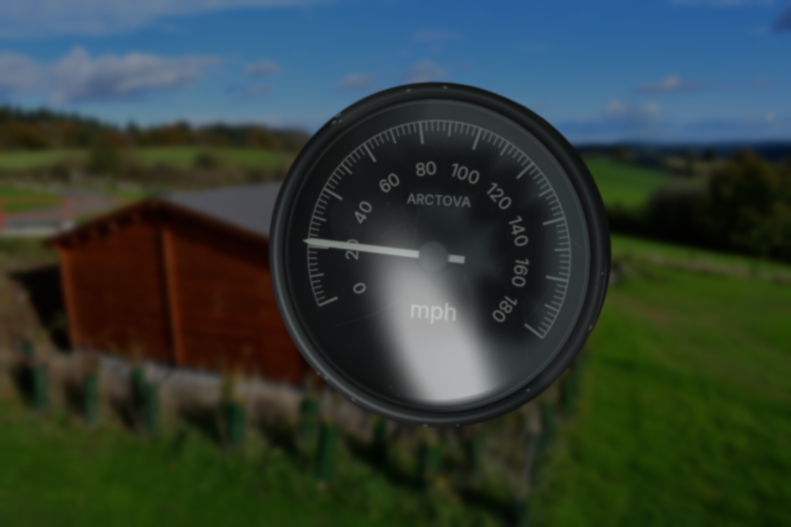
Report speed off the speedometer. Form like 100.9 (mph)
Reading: 22 (mph)
